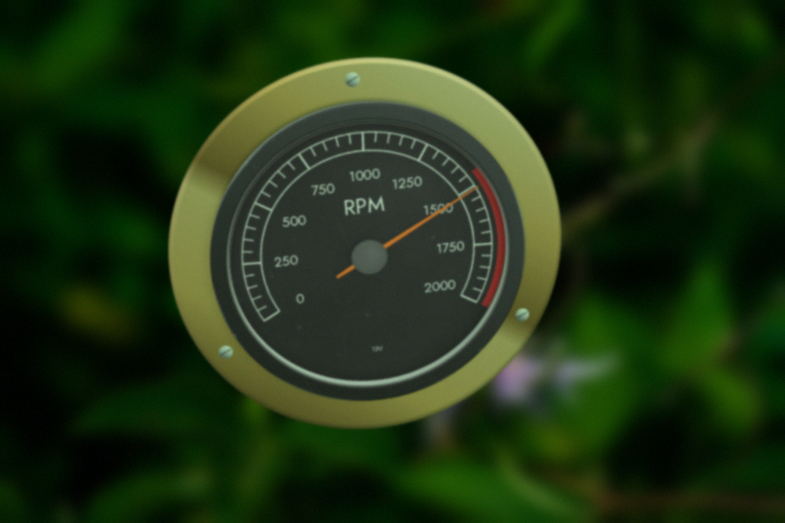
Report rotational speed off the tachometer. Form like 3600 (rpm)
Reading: 1500 (rpm)
